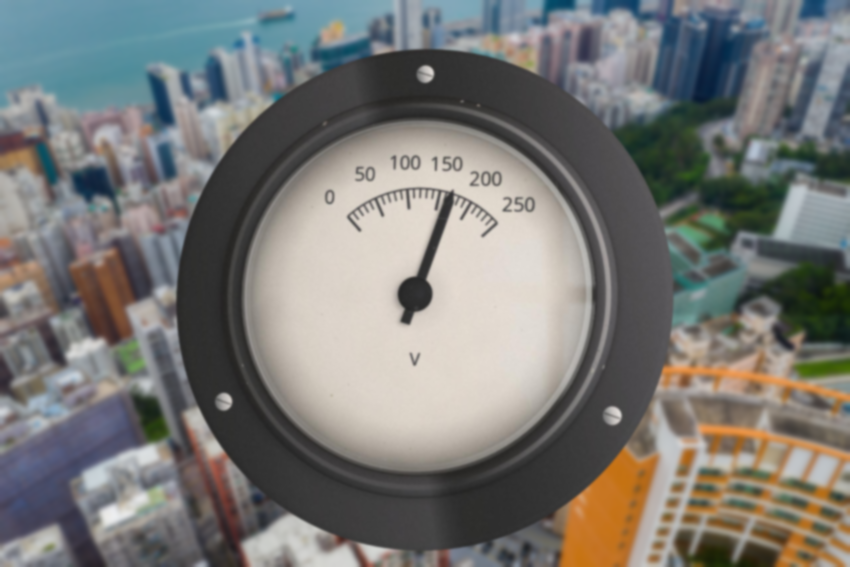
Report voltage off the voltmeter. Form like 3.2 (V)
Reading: 170 (V)
